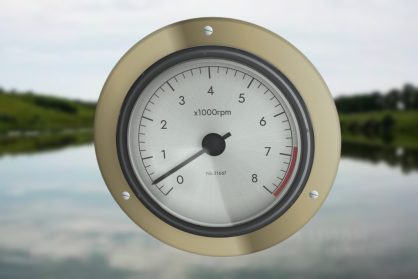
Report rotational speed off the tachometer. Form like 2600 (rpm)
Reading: 400 (rpm)
